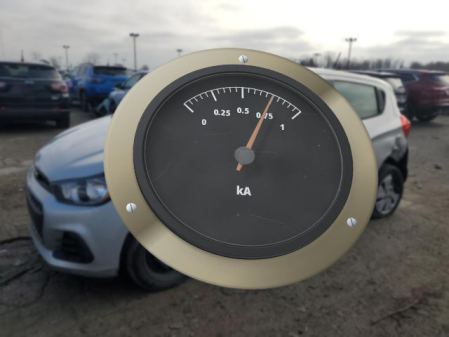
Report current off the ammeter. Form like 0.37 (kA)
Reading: 0.75 (kA)
